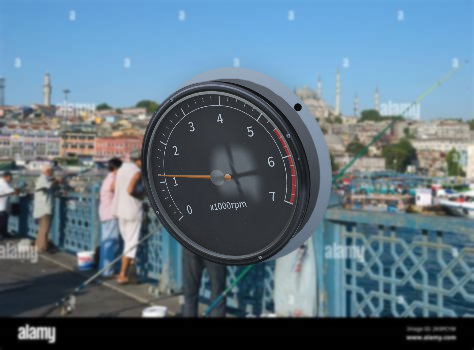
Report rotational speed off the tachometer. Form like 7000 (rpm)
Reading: 1200 (rpm)
